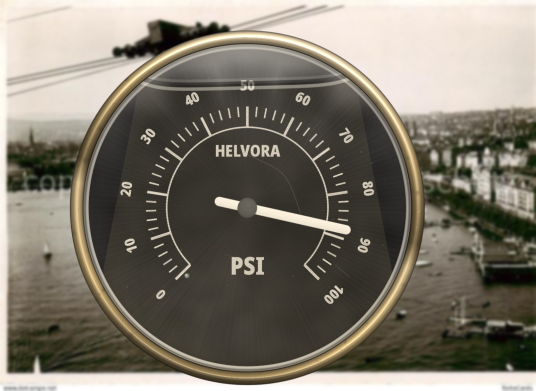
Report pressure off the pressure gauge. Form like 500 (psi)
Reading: 88 (psi)
